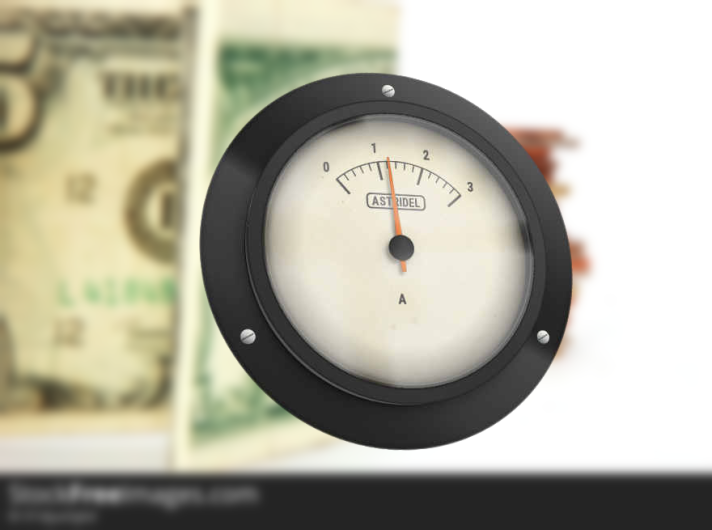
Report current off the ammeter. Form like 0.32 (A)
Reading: 1.2 (A)
